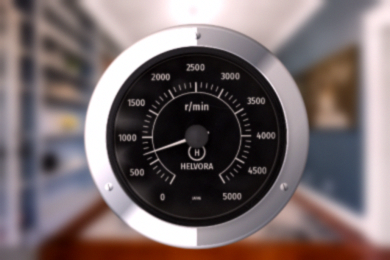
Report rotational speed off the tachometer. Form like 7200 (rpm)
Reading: 700 (rpm)
